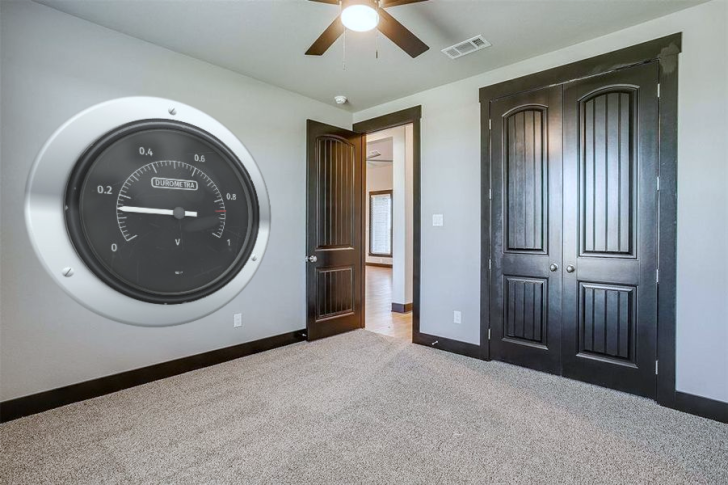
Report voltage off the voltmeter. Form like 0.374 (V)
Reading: 0.14 (V)
